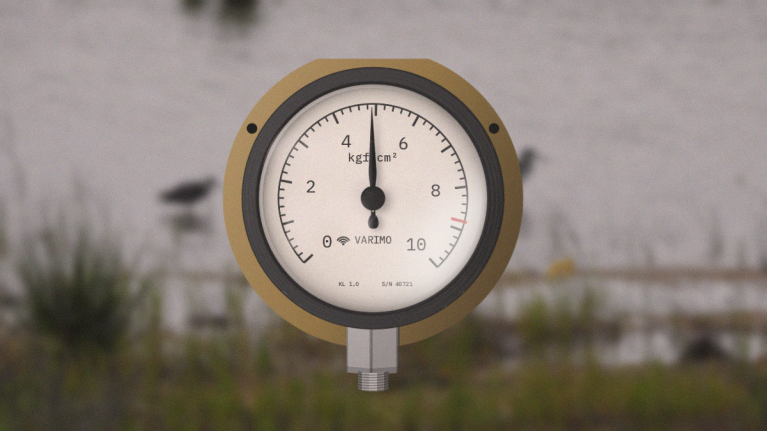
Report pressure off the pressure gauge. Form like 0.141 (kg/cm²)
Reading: 4.9 (kg/cm²)
